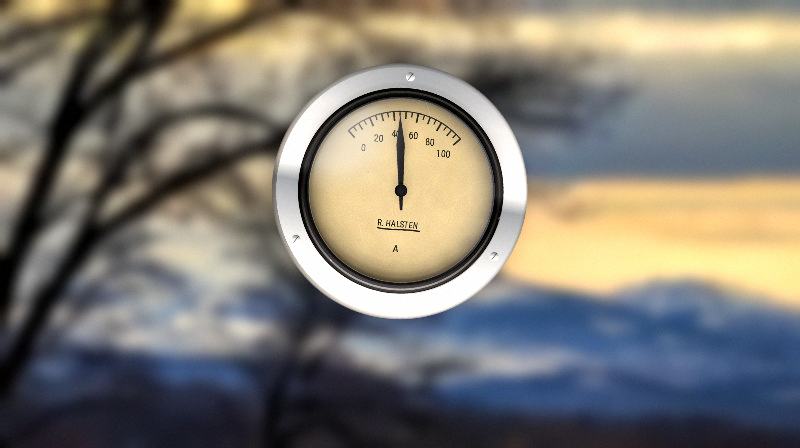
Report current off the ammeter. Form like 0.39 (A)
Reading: 45 (A)
